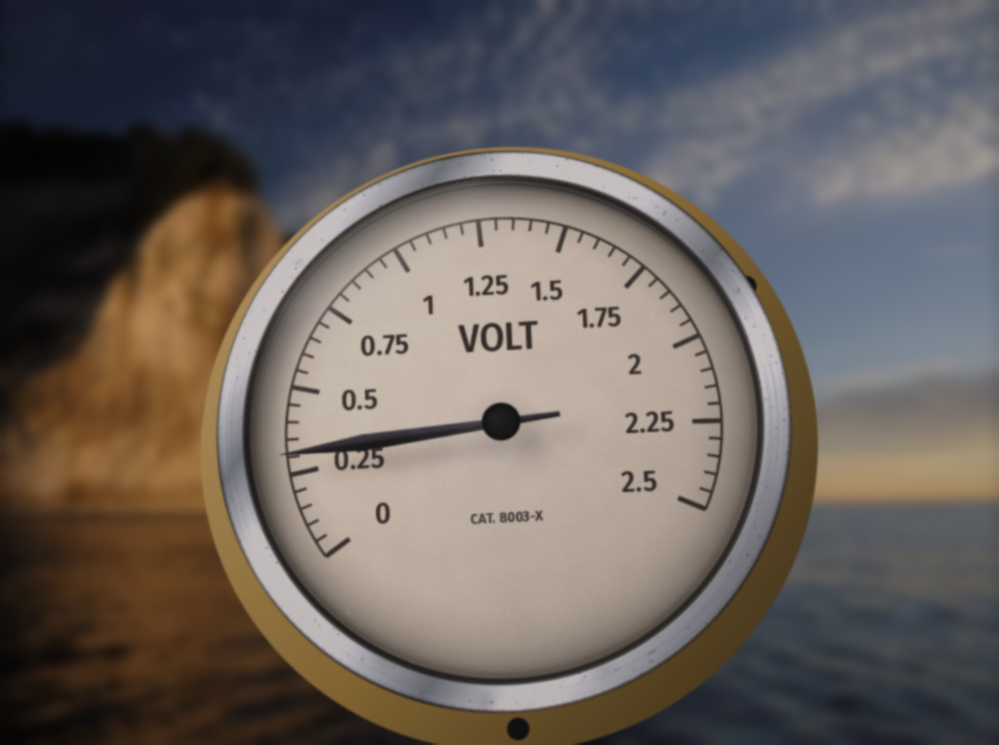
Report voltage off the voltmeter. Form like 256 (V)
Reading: 0.3 (V)
